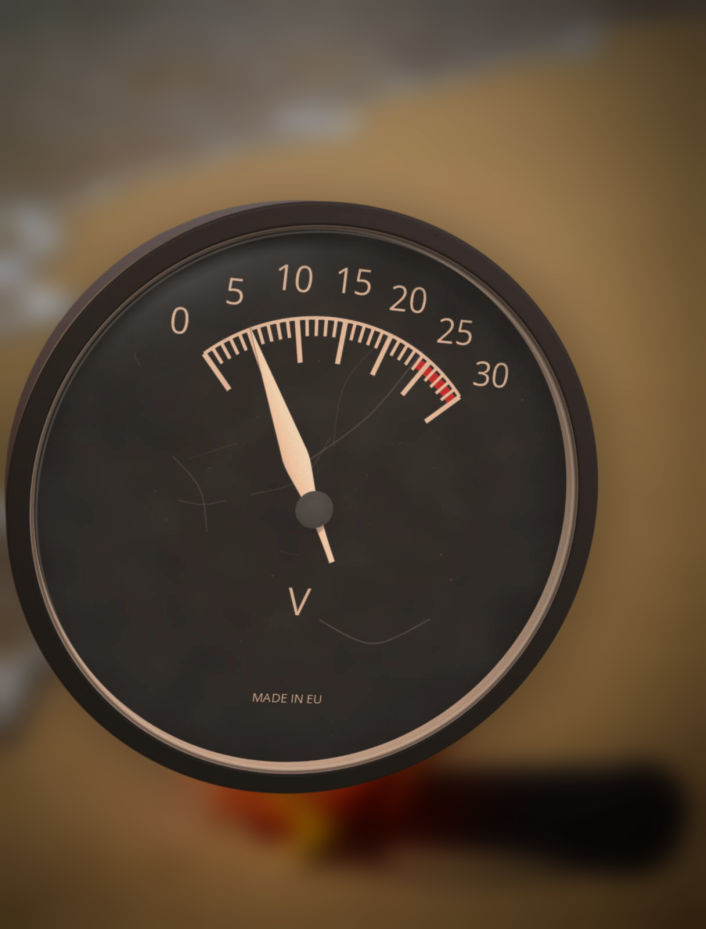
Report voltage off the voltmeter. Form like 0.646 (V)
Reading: 5 (V)
